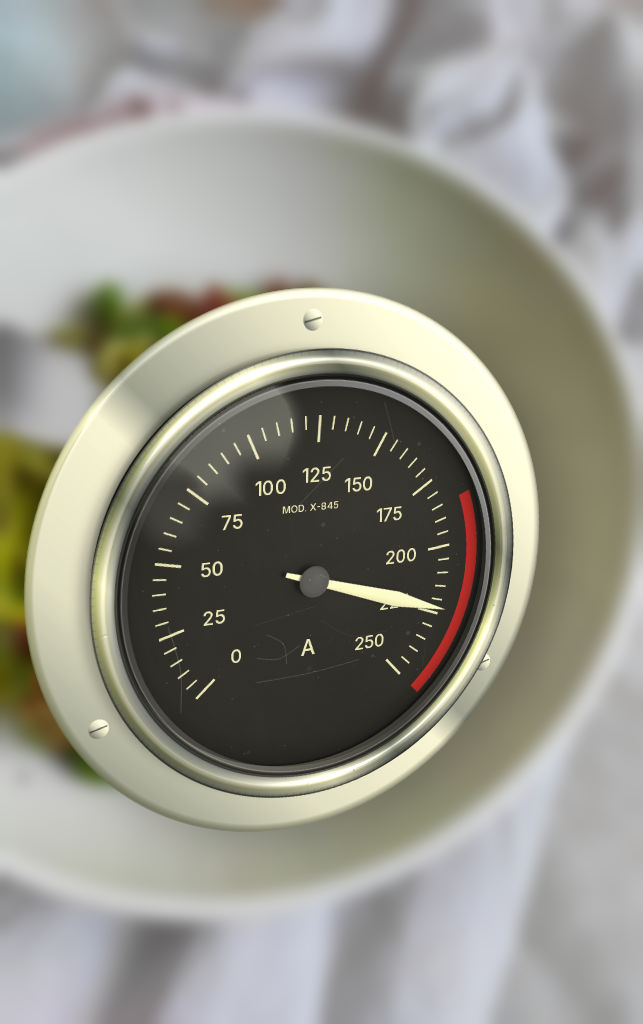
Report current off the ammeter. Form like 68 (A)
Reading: 222.5 (A)
